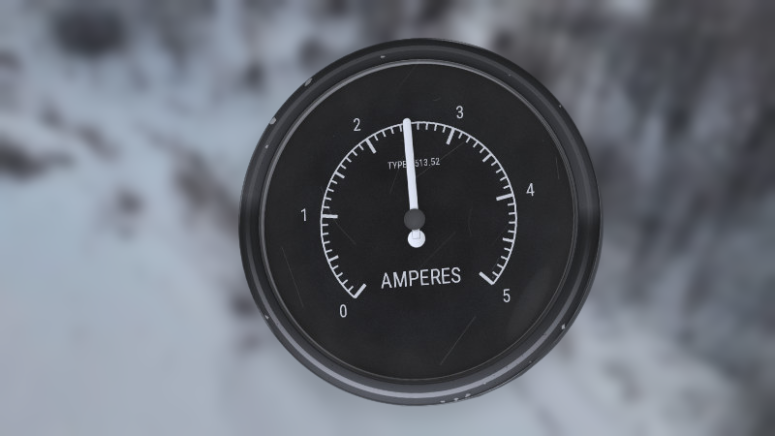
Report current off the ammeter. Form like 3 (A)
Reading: 2.5 (A)
